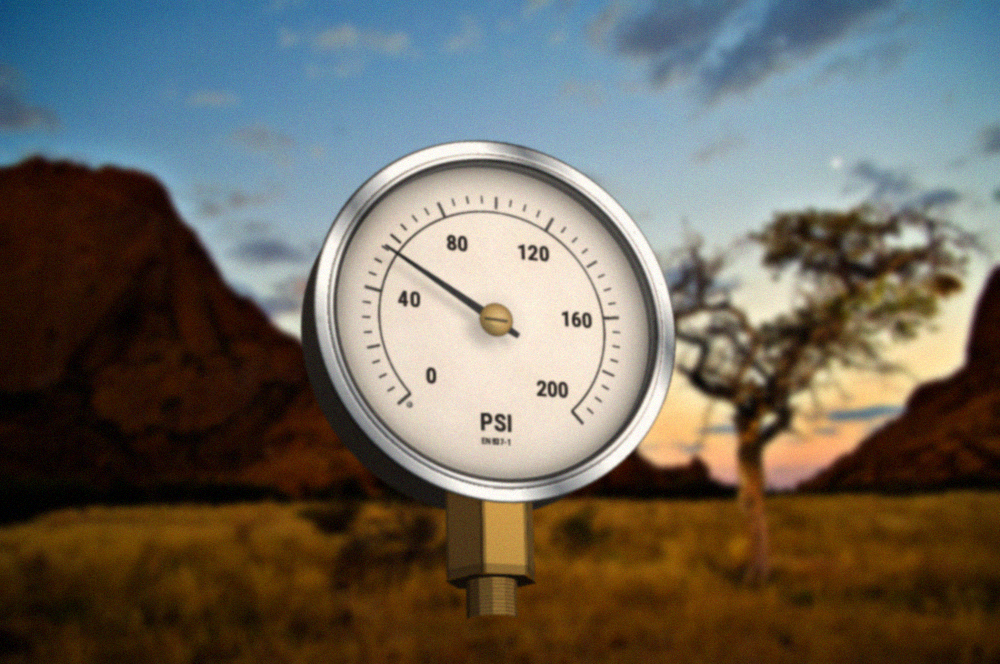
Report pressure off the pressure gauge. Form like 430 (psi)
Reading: 55 (psi)
